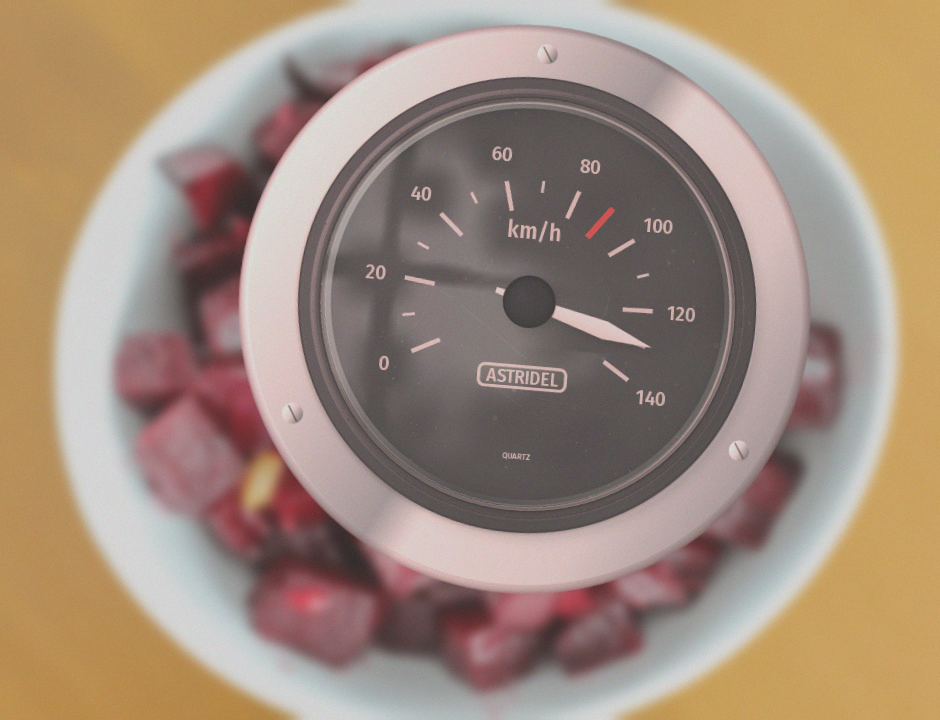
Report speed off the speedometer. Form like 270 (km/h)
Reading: 130 (km/h)
